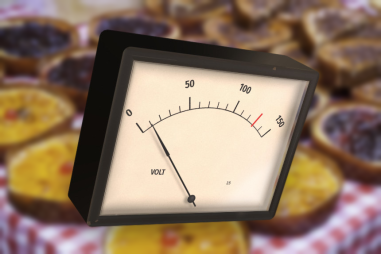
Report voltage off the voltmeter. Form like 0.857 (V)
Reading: 10 (V)
